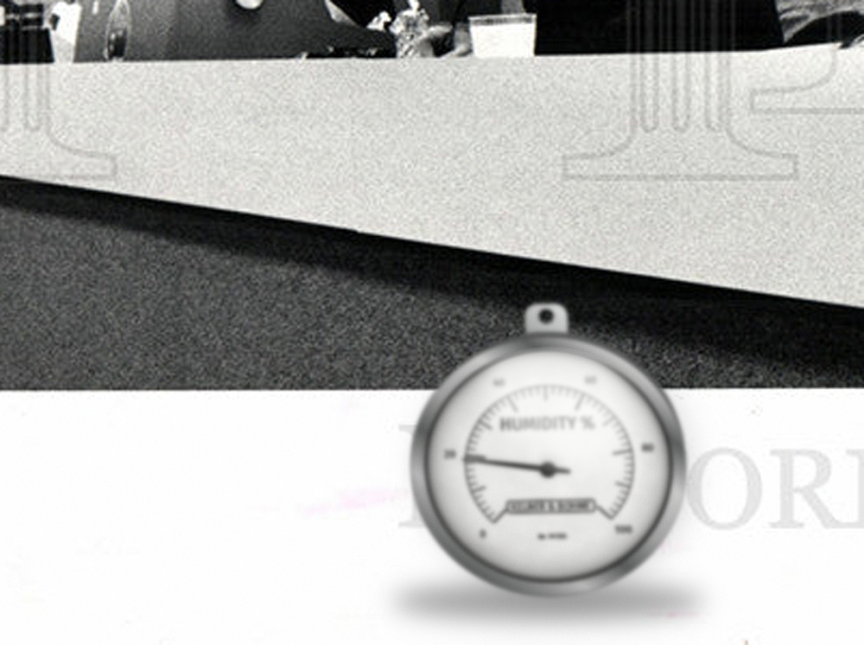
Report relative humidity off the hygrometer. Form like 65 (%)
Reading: 20 (%)
